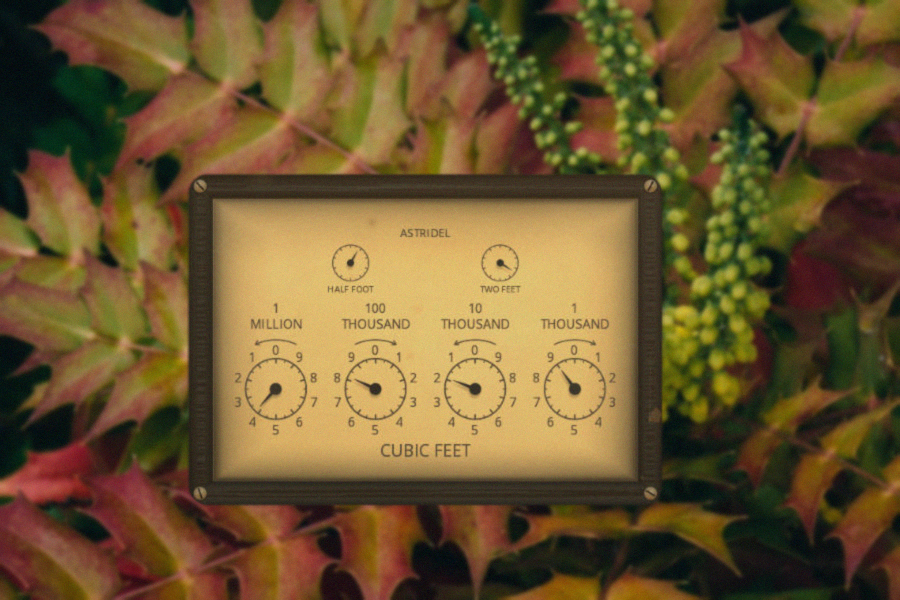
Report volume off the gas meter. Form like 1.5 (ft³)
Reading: 381900 (ft³)
